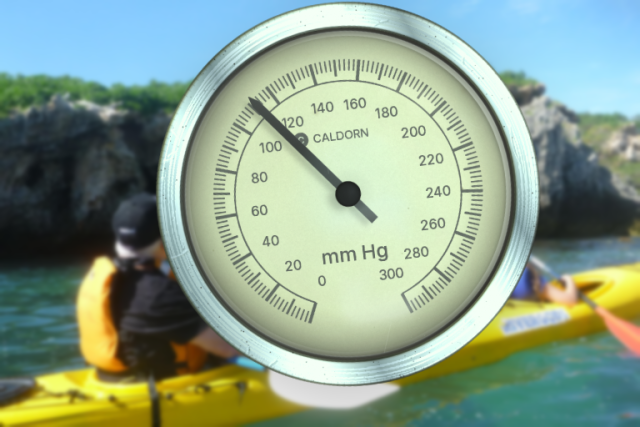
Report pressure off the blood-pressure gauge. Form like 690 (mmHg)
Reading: 112 (mmHg)
